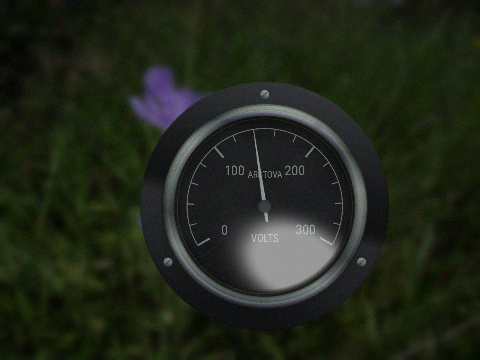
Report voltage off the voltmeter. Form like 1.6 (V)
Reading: 140 (V)
